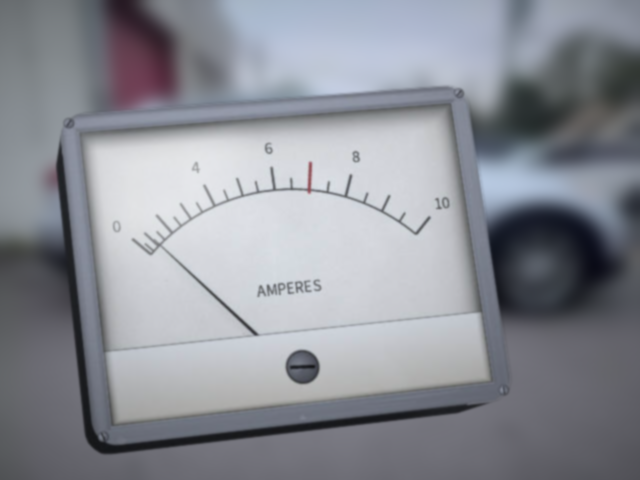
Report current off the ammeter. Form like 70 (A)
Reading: 1 (A)
